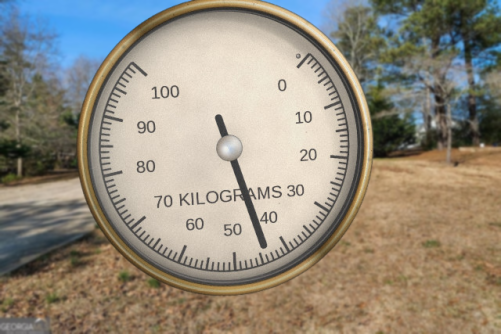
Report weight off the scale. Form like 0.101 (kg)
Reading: 44 (kg)
